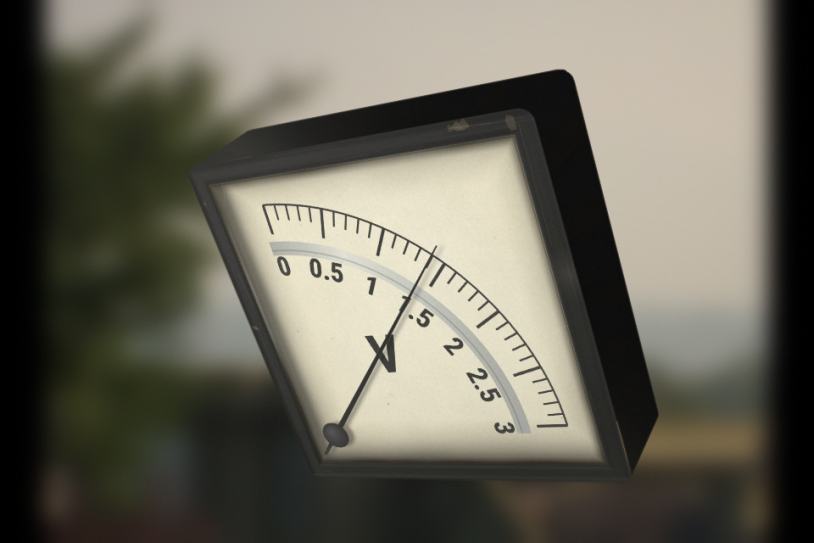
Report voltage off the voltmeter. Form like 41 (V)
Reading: 1.4 (V)
